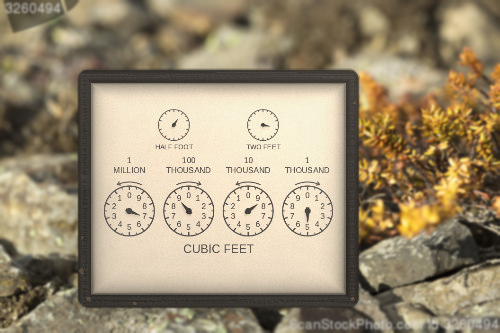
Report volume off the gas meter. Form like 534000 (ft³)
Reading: 688500 (ft³)
